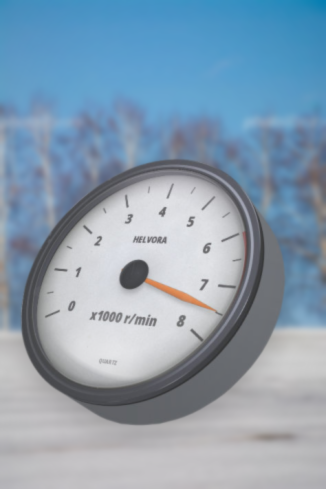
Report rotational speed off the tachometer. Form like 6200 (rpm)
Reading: 7500 (rpm)
